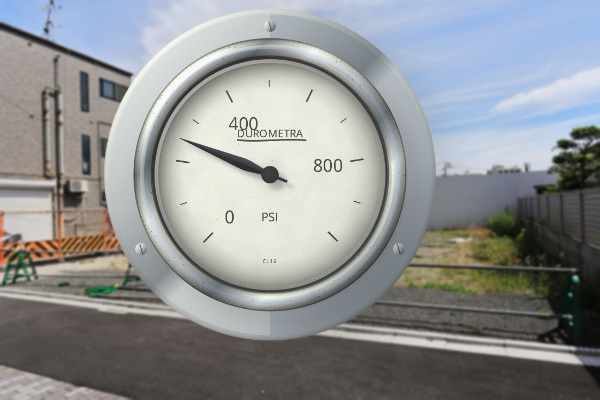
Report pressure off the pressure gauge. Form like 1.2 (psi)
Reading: 250 (psi)
